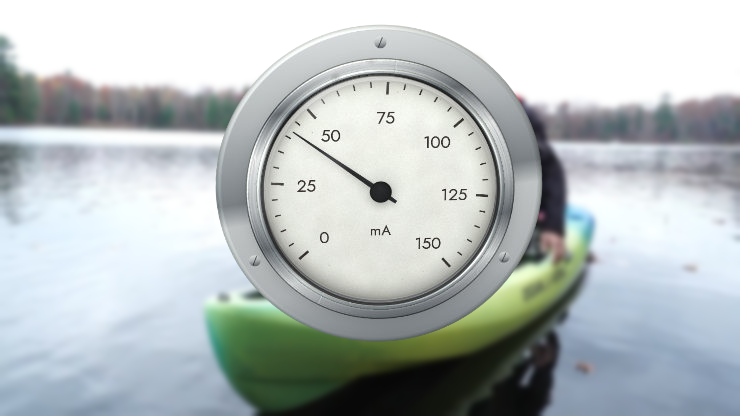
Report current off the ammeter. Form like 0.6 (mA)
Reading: 42.5 (mA)
